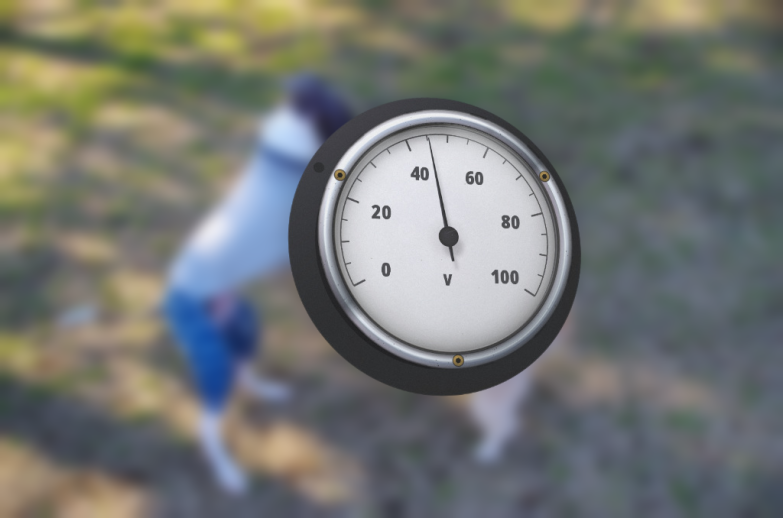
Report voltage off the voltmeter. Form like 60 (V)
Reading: 45 (V)
